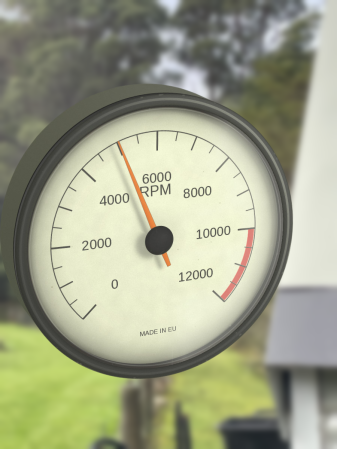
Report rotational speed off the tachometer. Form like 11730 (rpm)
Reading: 5000 (rpm)
